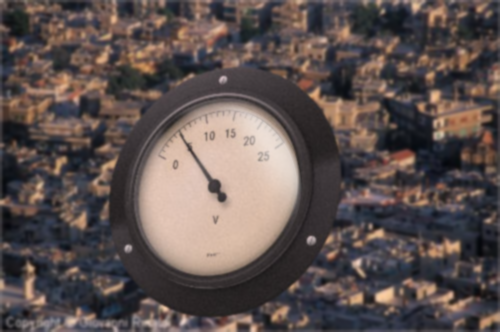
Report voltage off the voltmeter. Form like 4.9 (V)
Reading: 5 (V)
